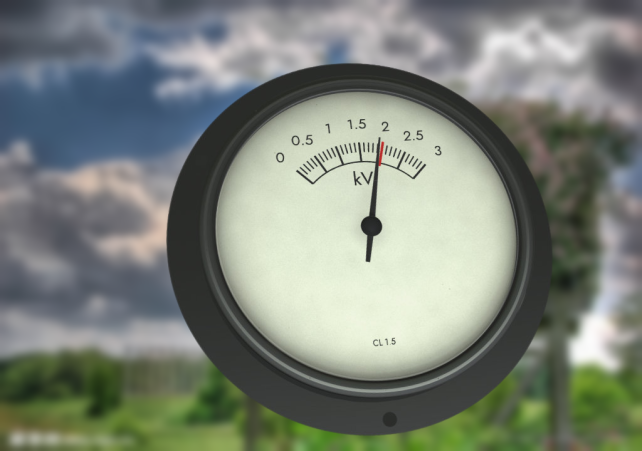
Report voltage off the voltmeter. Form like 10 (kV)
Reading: 1.9 (kV)
